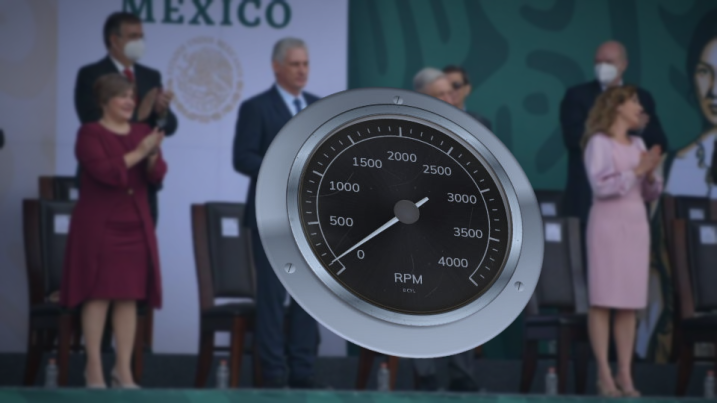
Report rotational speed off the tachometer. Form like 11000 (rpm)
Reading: 100 (rpm)
